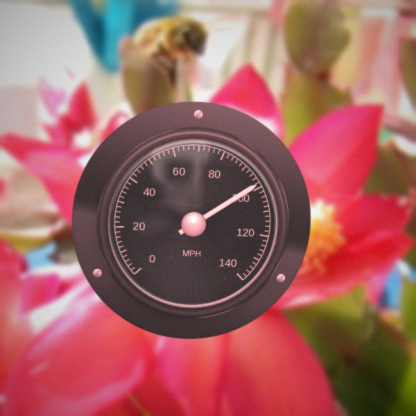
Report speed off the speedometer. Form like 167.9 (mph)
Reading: 98 (mph)
